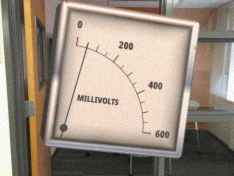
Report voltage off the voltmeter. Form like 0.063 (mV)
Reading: 50 (mV)
